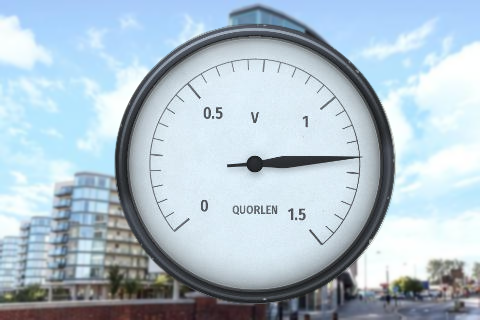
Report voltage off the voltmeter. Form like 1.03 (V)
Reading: 1.2 (V)
